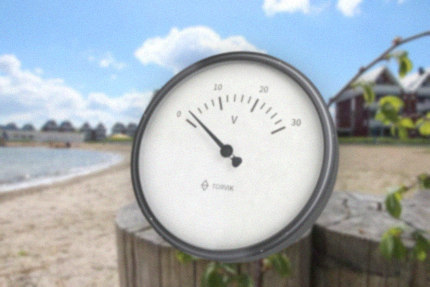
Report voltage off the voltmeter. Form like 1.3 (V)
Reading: 2 (V)
